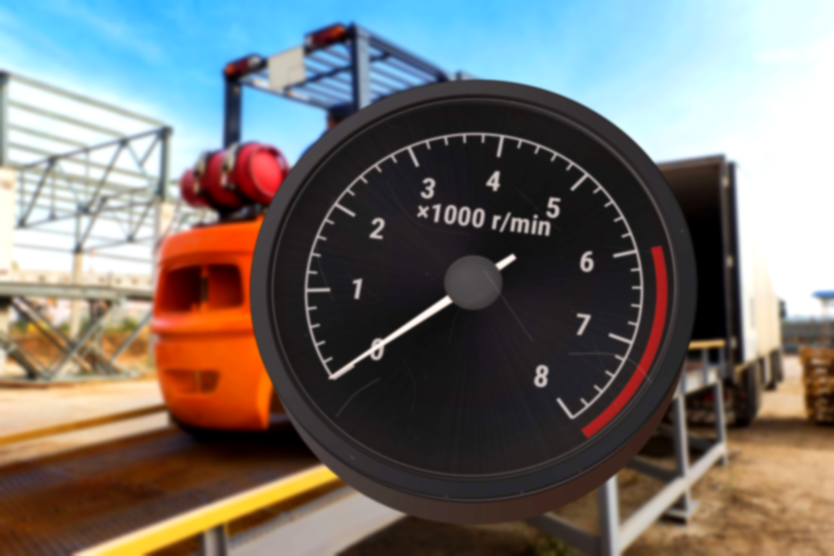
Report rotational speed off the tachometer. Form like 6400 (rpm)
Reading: 0 (rpm)
